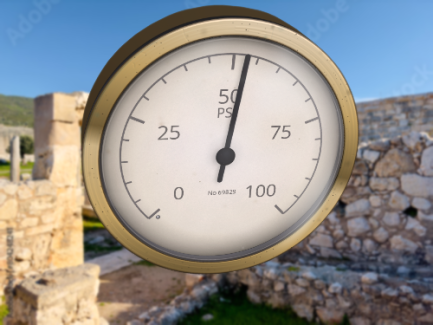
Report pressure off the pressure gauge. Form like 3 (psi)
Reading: 52.5 (psi)
